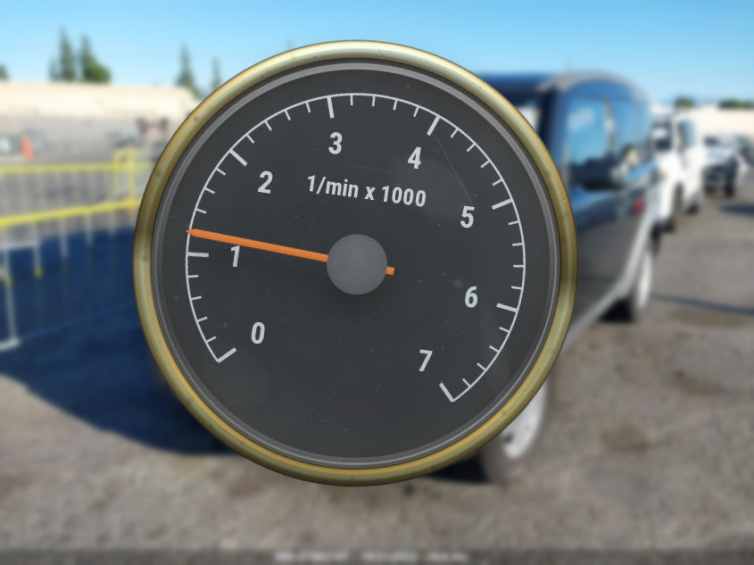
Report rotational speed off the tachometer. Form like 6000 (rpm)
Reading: 1200 (rpm)
